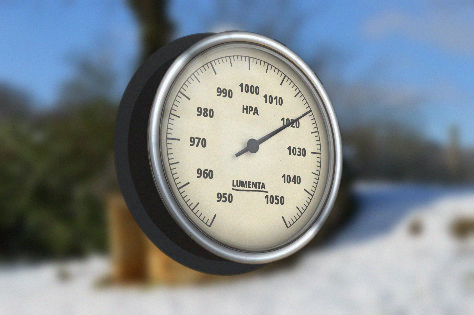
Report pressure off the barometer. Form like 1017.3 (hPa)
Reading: 1020 (hPa)
